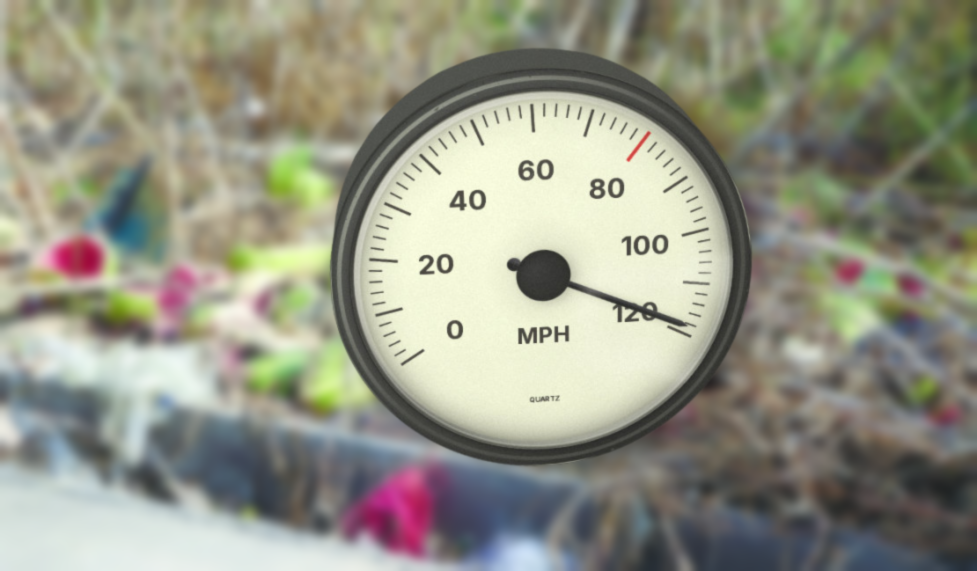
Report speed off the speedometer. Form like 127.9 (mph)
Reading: 118 (mph)
